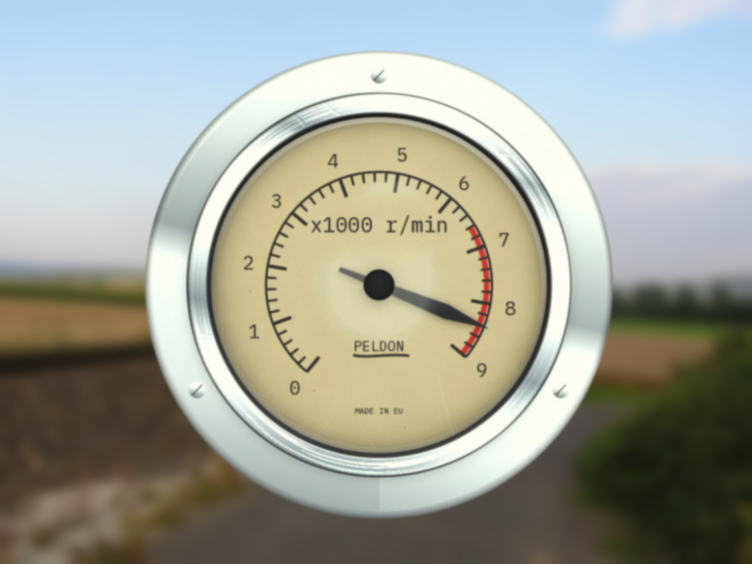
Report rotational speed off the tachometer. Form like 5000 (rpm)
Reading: 8400 (rpm)
